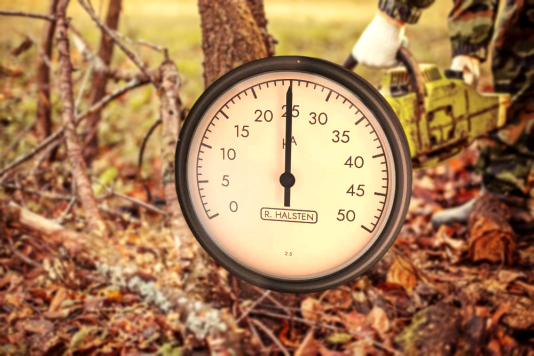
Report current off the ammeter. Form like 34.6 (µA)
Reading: 25 (µA)
